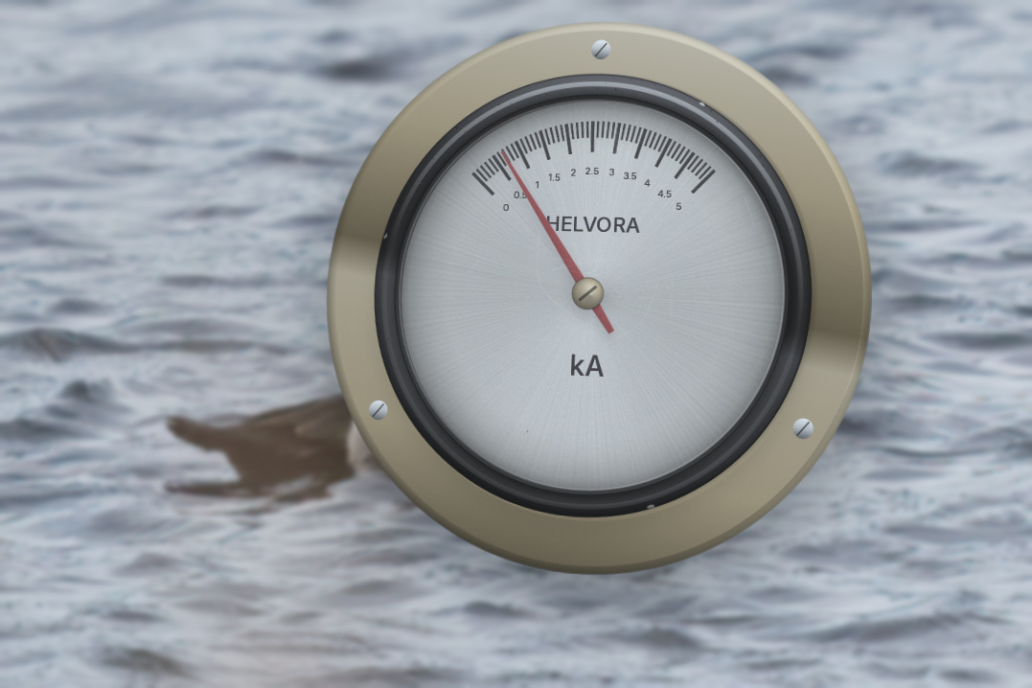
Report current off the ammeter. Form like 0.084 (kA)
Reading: 0.7 (kA)
